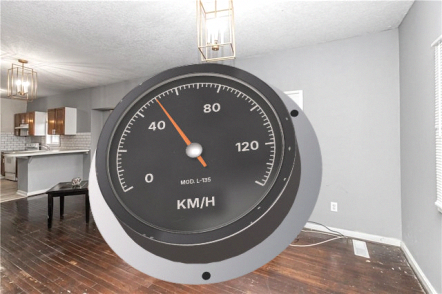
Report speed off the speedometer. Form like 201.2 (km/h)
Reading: 50 (km/h)
